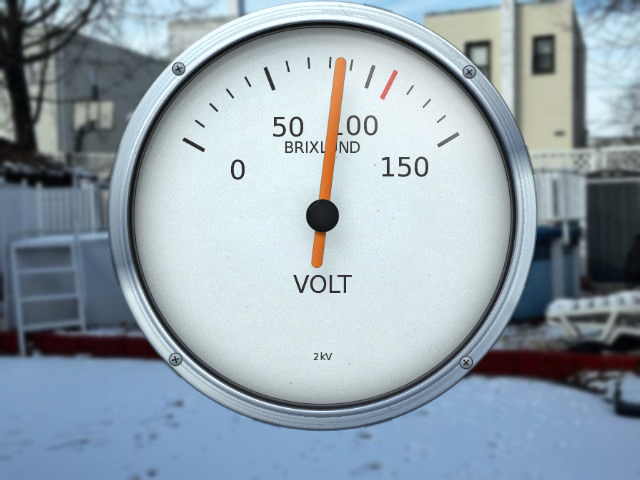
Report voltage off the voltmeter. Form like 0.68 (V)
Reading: 85 (V)
